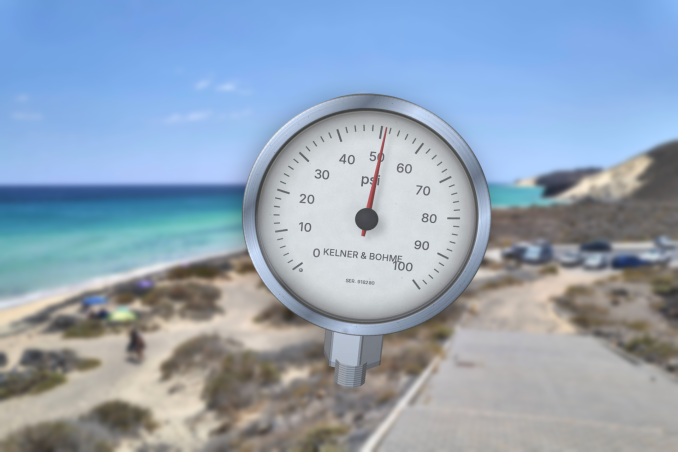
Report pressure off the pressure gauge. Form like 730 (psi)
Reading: 51 (psi)
